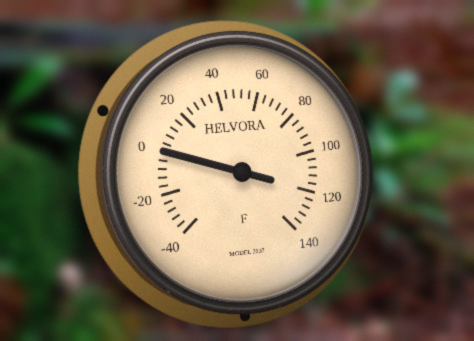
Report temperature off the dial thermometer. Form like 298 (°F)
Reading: 0 (°F)
